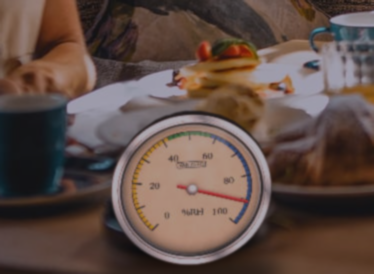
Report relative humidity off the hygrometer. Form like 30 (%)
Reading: 90 (%)
